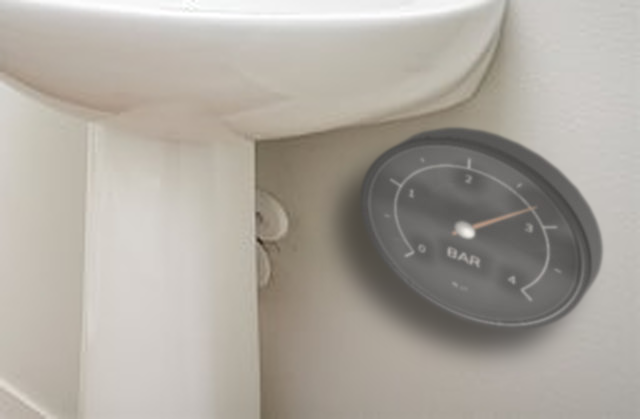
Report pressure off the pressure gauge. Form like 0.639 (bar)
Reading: 2.75 (bar)
